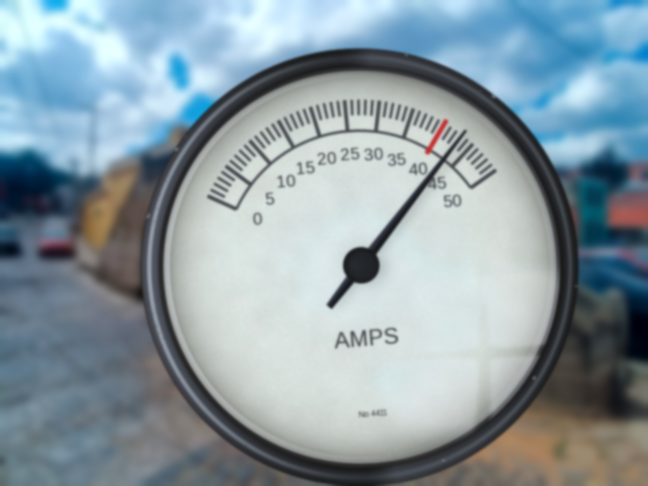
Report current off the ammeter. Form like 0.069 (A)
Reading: 43 (A)
